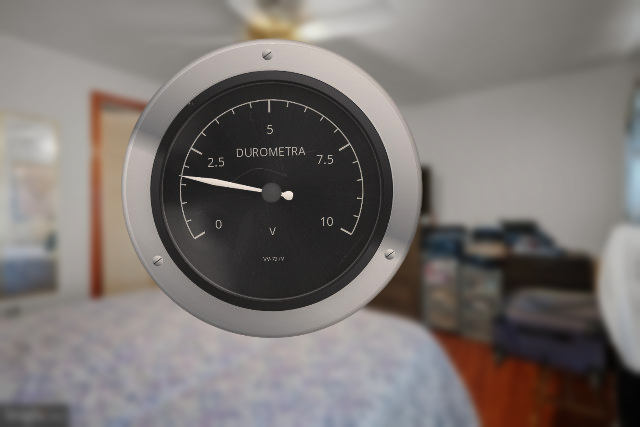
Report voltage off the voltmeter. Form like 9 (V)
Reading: 1.75 (V)
